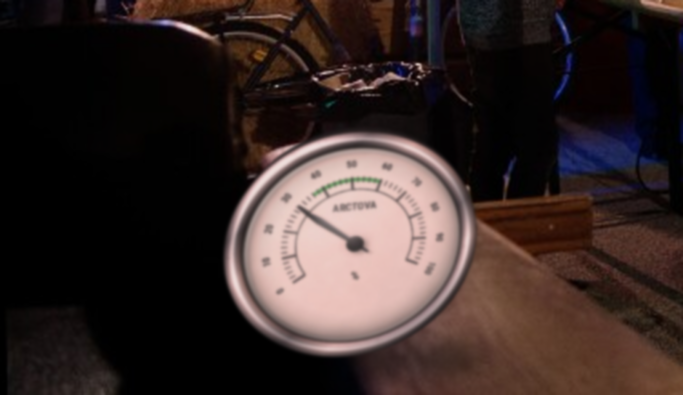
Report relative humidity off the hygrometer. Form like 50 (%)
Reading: 30 (%)
